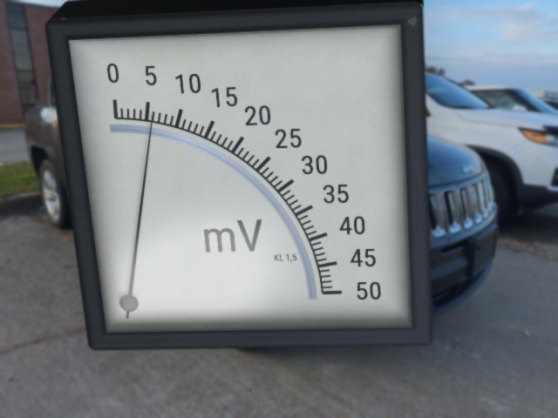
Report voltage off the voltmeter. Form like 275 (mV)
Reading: 6 (mV)
